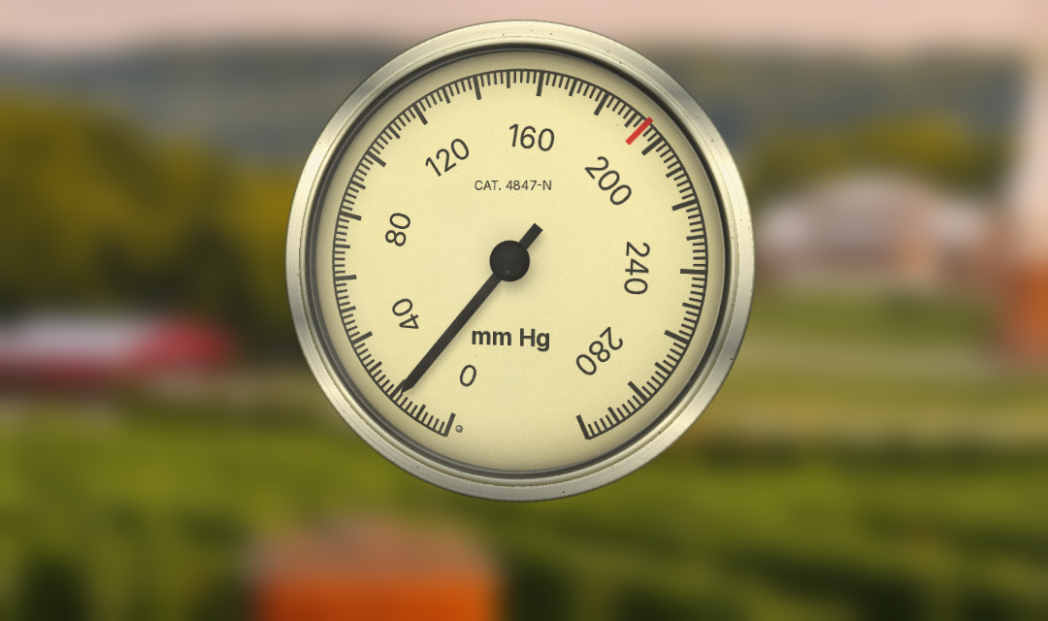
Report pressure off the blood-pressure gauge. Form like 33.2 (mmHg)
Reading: 18 (mmHg)
